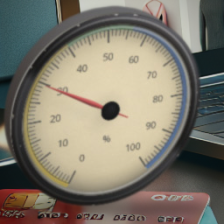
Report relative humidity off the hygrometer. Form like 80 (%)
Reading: 30 (%)
